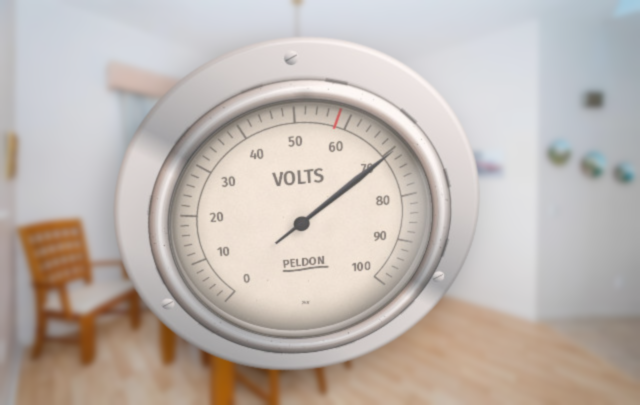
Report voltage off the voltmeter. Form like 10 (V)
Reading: 70 (V)
